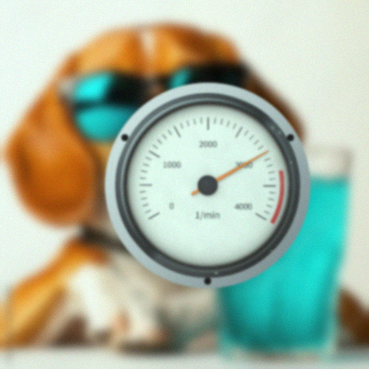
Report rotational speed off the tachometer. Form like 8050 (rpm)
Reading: 3000 (rpm)
